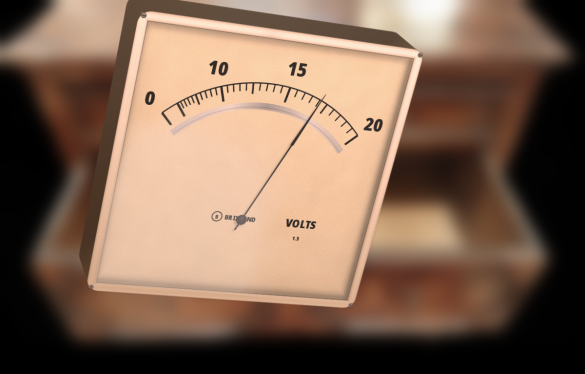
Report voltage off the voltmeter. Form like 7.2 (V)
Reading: 17 (V)
